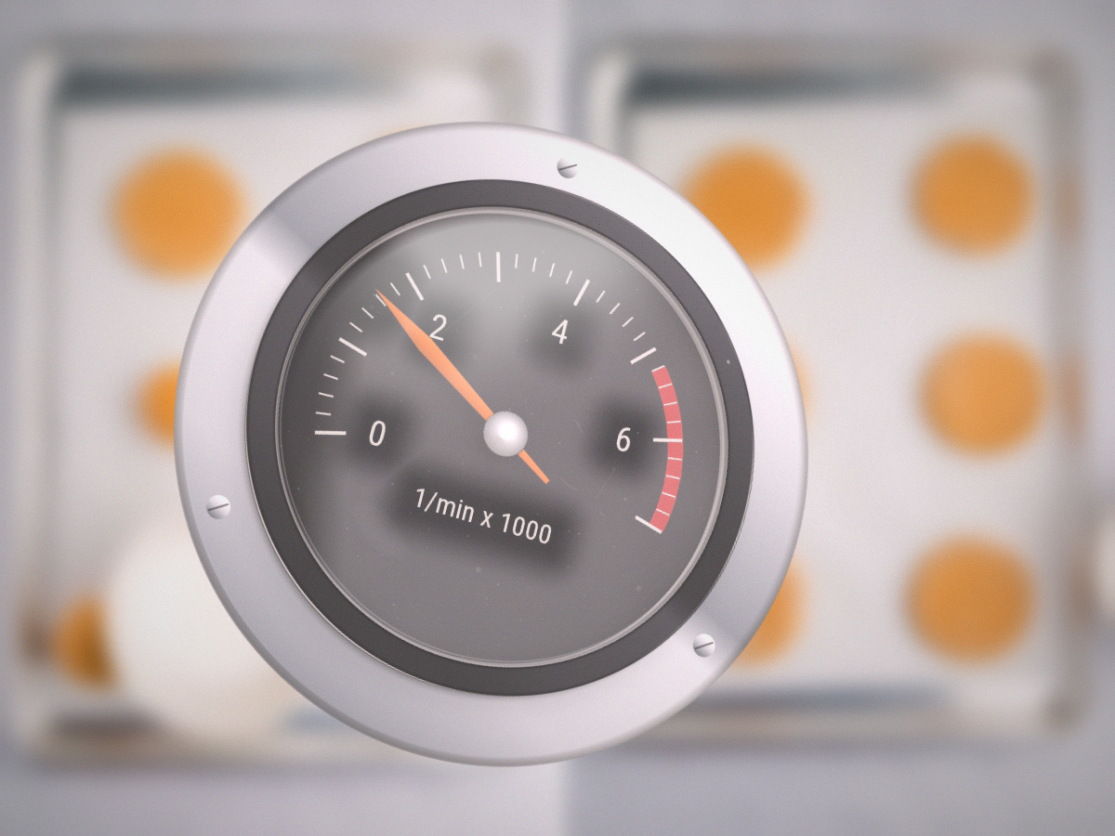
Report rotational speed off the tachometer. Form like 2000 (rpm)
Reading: 1600 (rpm)
